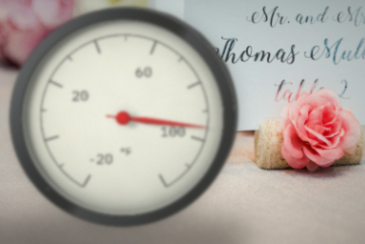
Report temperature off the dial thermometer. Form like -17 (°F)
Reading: 95 (°F)
